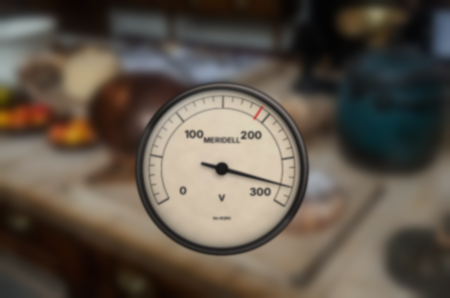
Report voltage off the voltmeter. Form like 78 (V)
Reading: 280 (V)
